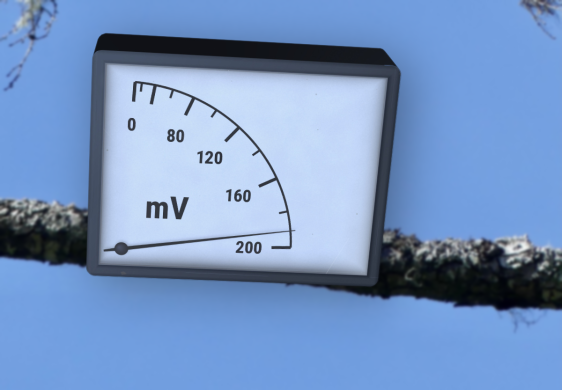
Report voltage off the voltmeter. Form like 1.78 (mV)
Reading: 190 (mV)
